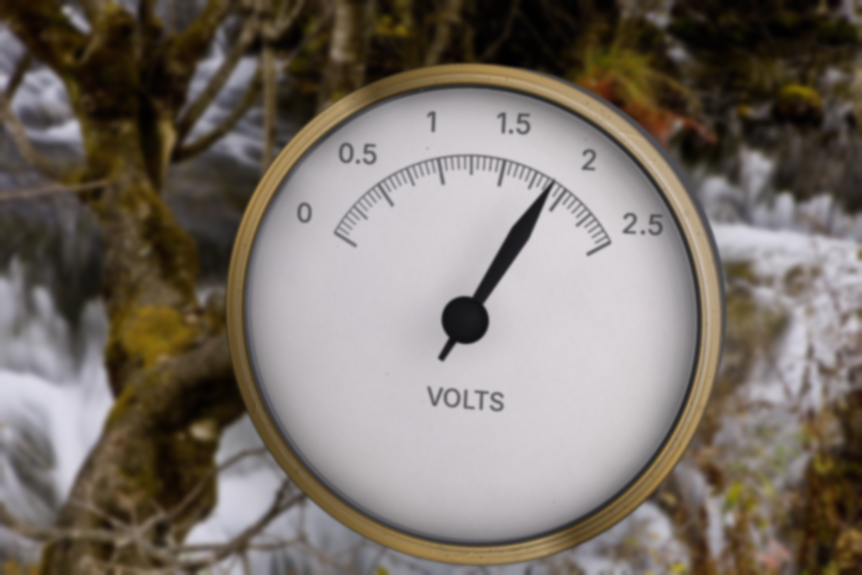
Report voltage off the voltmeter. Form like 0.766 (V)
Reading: 1.9 (V)
